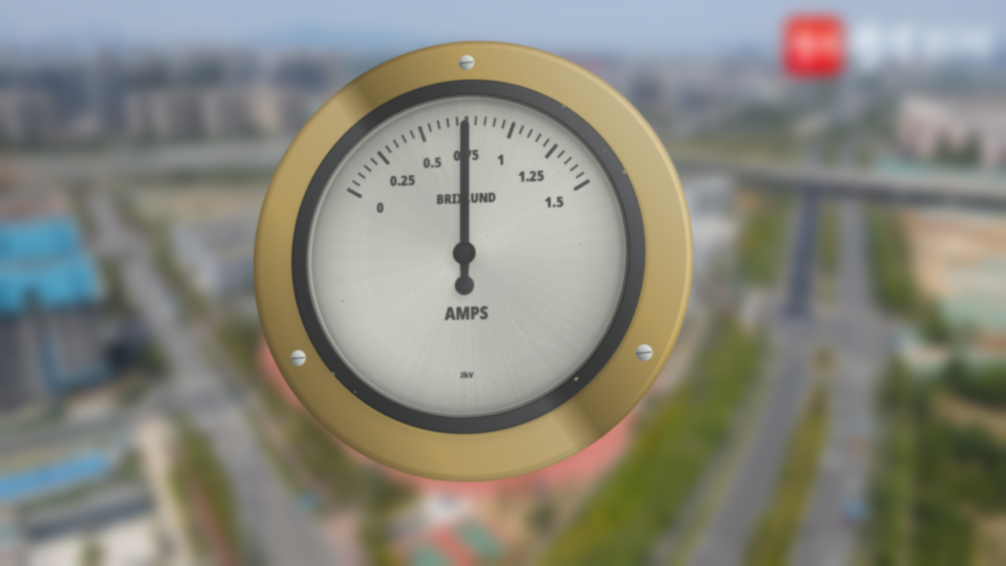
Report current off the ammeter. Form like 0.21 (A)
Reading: 0.75 (A)
